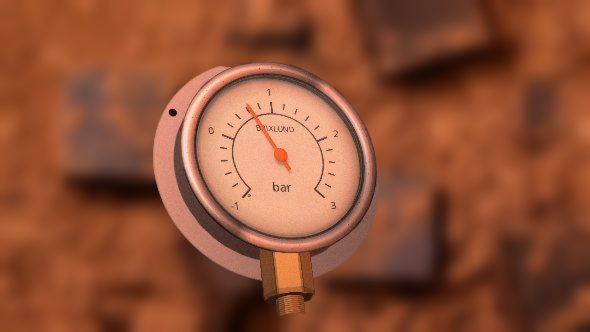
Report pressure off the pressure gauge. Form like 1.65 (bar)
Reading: 0.6 (bar)
